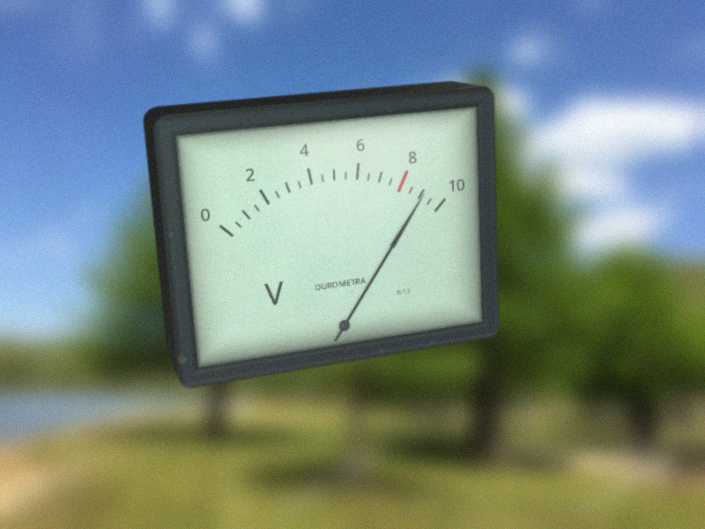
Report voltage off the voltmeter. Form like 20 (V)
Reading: 9 (V)
